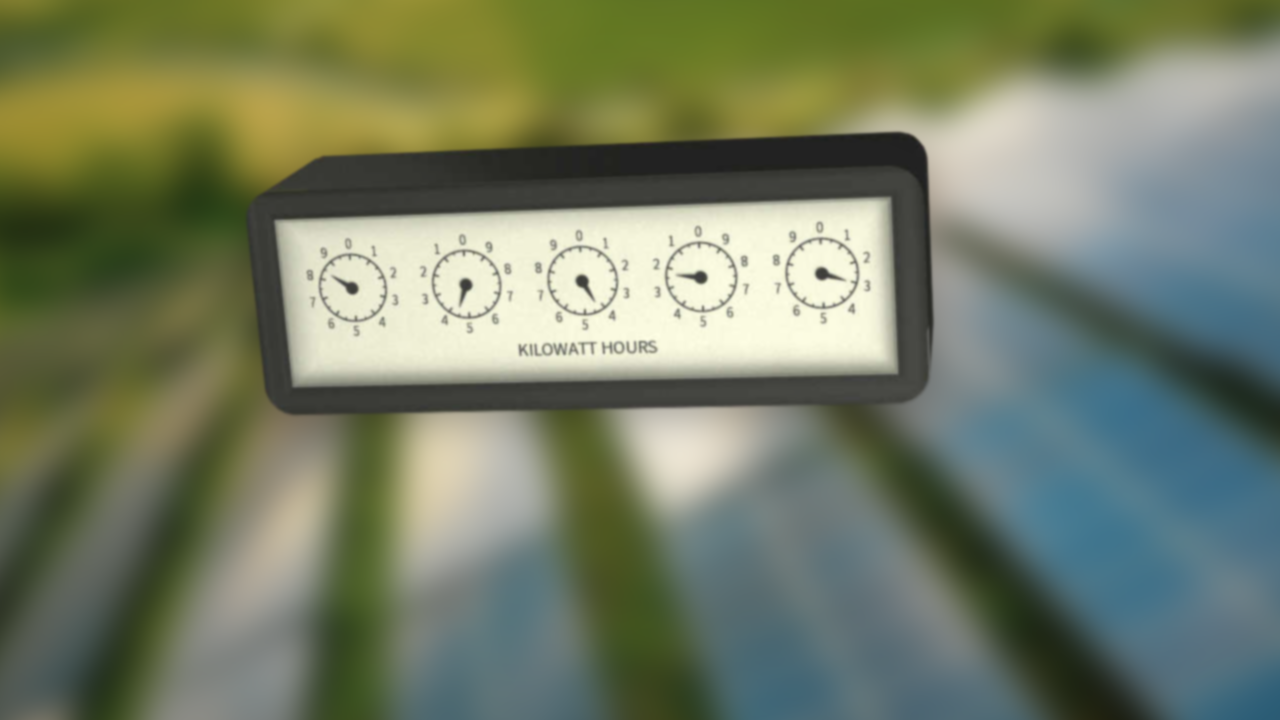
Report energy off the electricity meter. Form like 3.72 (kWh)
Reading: 84423 (kWh)
